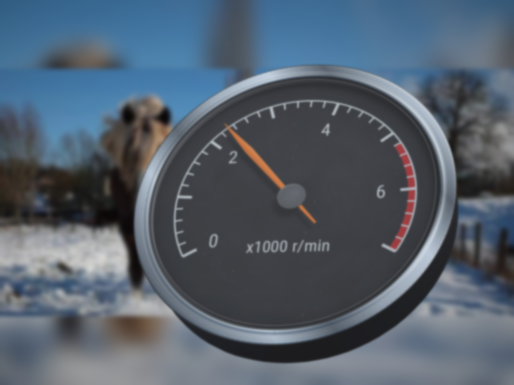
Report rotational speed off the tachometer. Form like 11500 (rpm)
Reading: 2300 (rpm)
